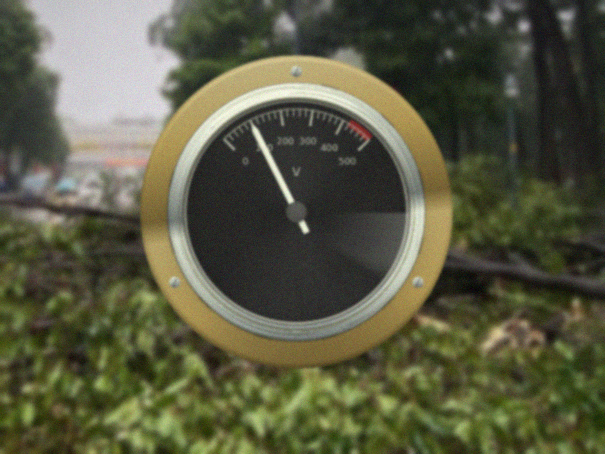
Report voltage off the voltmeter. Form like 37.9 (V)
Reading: 100 (V)
